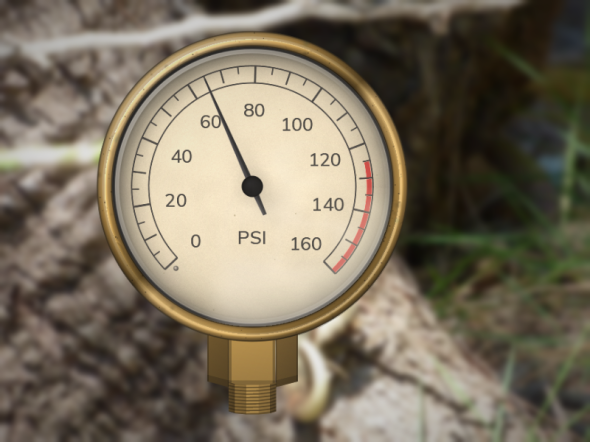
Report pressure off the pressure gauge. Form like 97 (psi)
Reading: 65 (psi)
